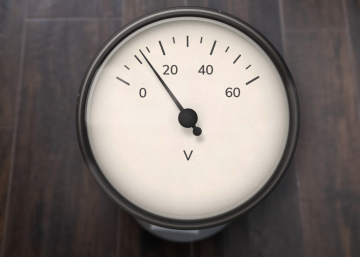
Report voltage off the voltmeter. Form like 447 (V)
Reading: 12.5 (V)
